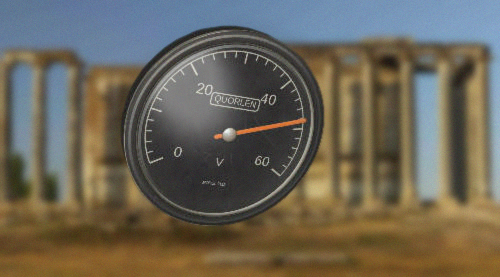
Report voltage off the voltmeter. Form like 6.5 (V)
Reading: 48 (V)
